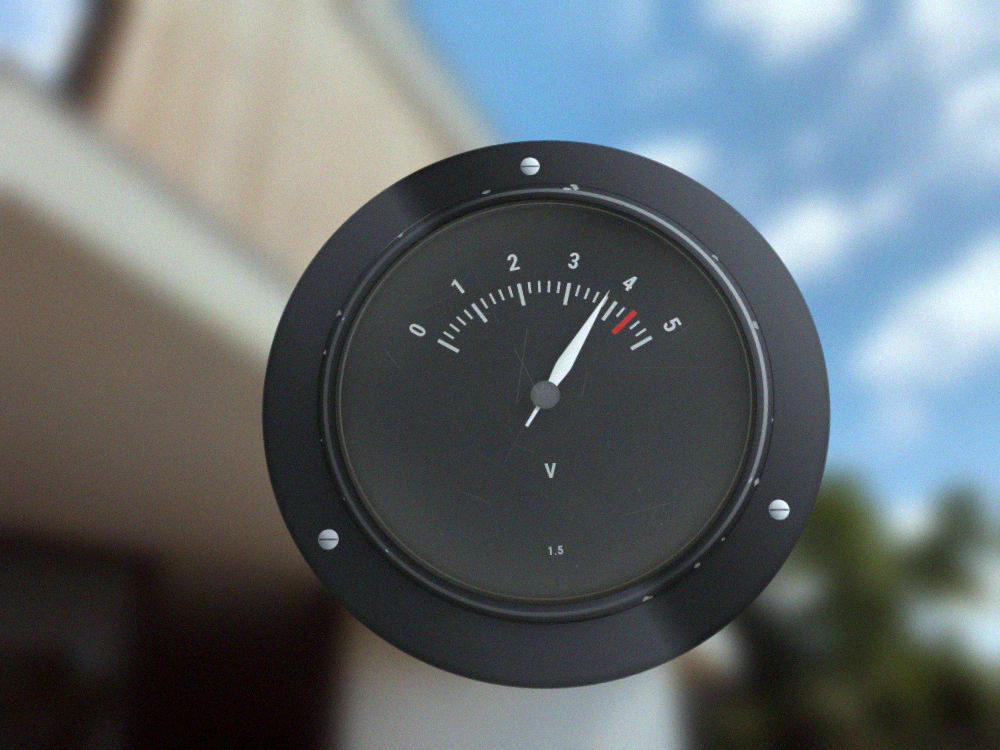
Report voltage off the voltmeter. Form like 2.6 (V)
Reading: 3.8 (V)
